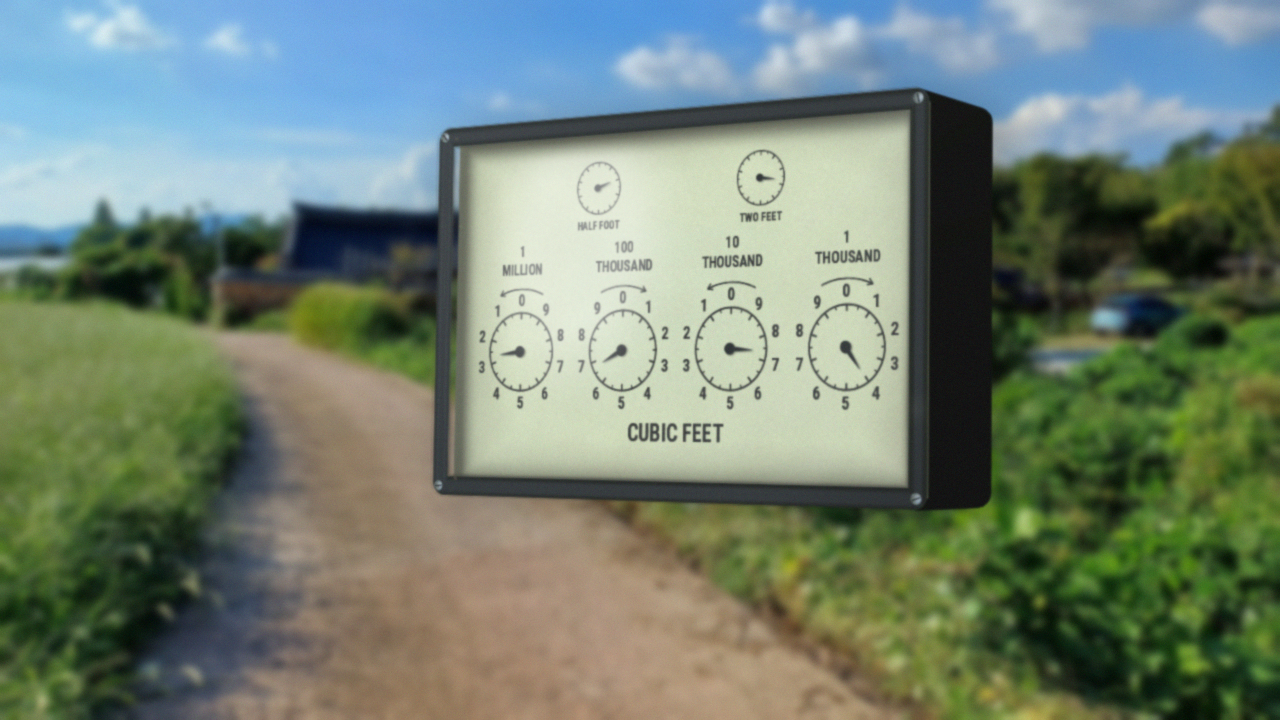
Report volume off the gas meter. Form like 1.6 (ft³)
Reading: 267400 (ft³)
